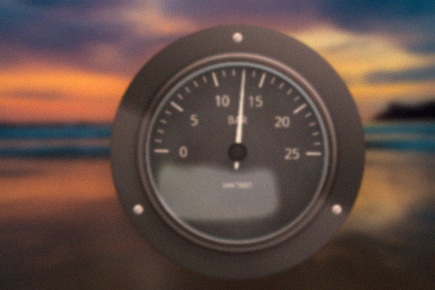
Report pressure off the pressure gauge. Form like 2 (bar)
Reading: 13 (bar)
